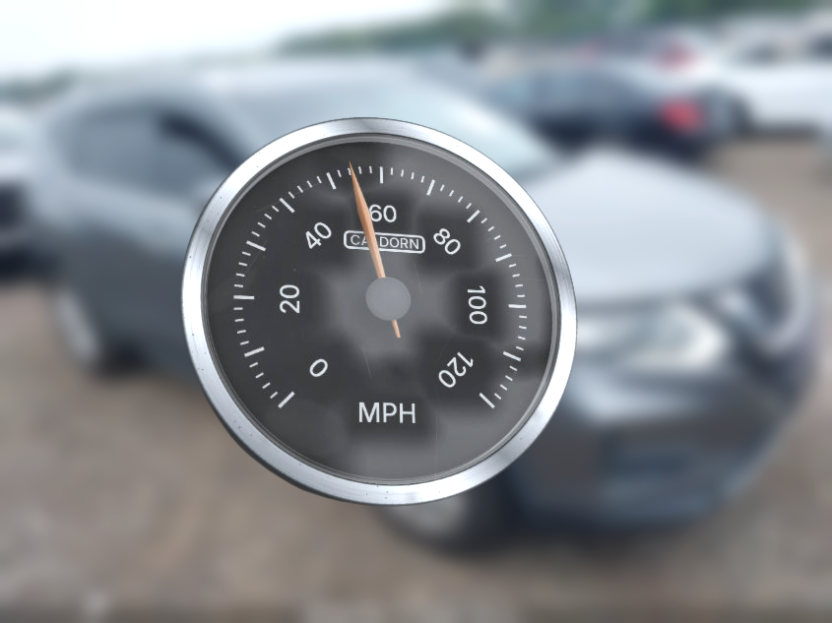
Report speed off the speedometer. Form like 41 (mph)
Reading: 54 (mph)
